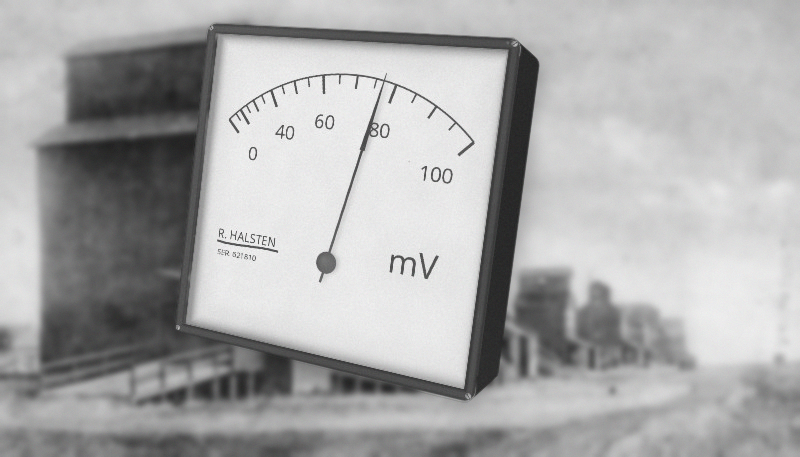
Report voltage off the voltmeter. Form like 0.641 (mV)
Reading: 77.5 (mV)
